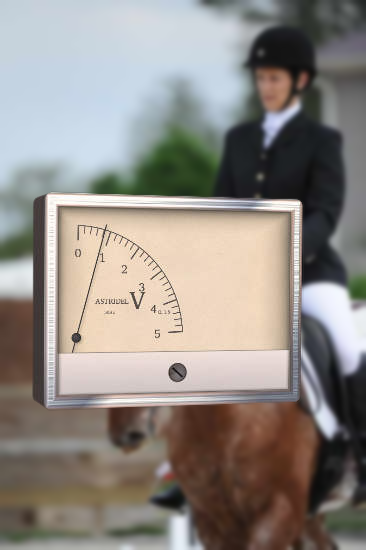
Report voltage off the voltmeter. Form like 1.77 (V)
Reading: 0.8 (V)
